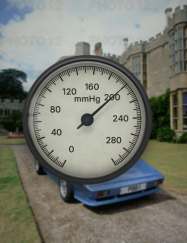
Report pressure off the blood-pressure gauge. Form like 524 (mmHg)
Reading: 200 (mmHg)
